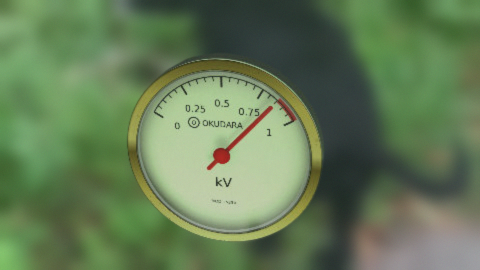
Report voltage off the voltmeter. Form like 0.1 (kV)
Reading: 0.85 (kV)
